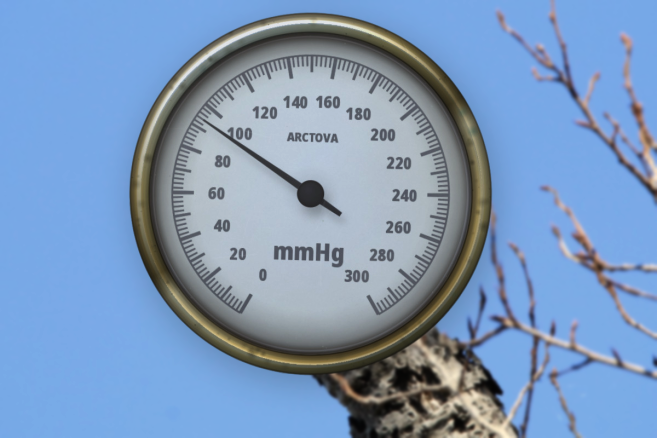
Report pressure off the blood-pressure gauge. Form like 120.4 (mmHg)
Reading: 94 (mmHg)
